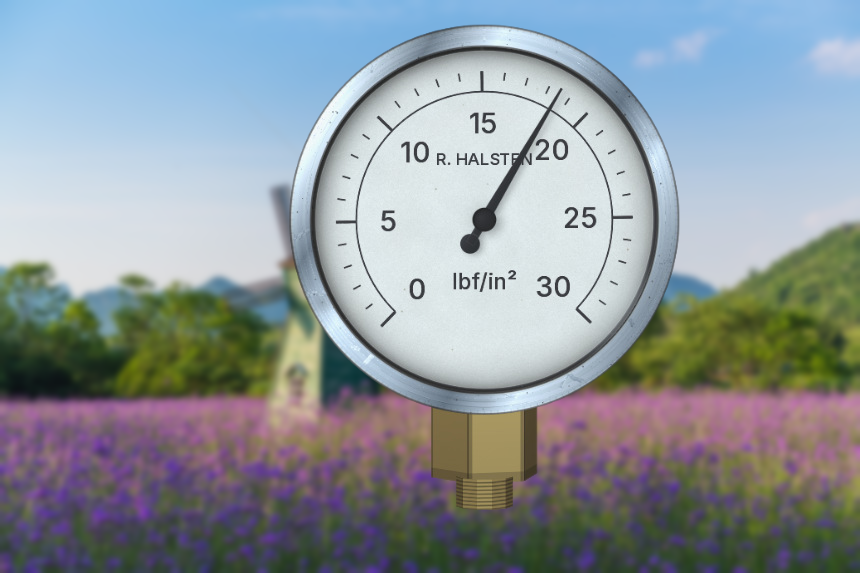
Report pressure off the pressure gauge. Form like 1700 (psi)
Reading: 18.5 (psi)
